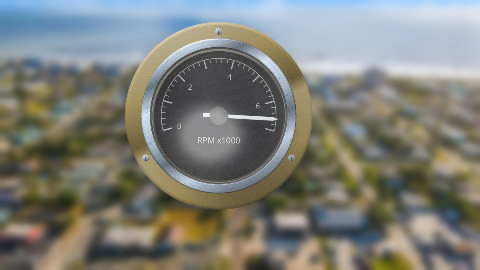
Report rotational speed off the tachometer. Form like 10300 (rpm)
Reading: 6600 (rpm)
